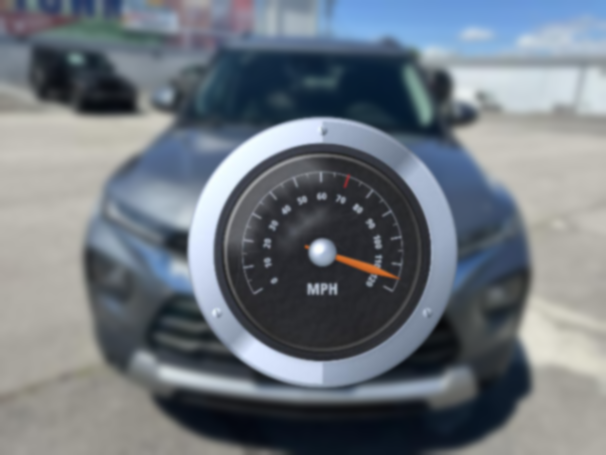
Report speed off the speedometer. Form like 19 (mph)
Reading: 115 (mph)
